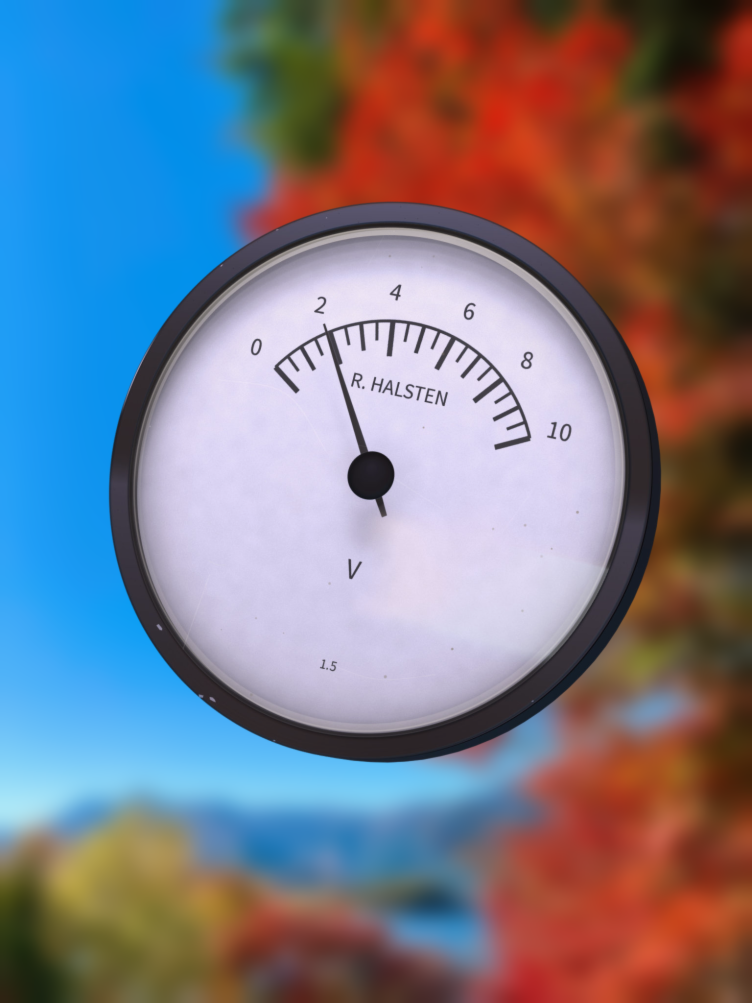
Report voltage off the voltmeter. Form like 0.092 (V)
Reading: 2 (V)
